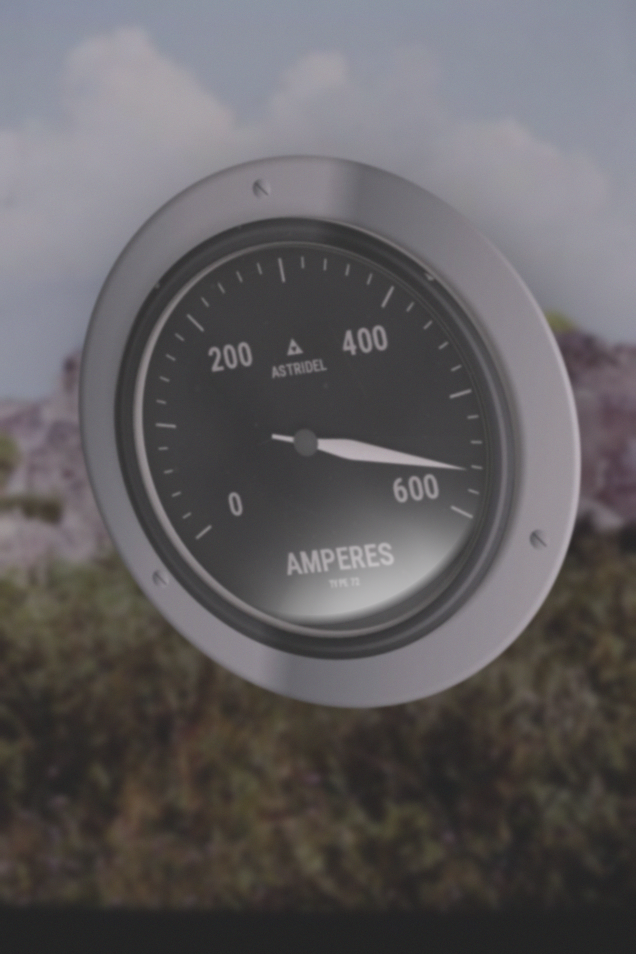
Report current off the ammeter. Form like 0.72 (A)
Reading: 560 (A)
